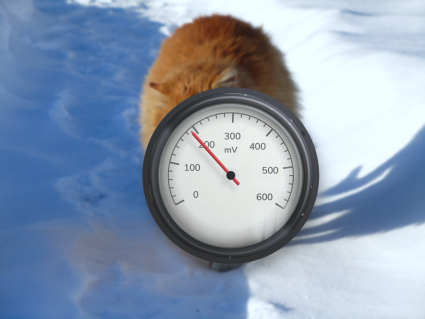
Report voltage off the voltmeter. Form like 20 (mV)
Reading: 190 (mV)
